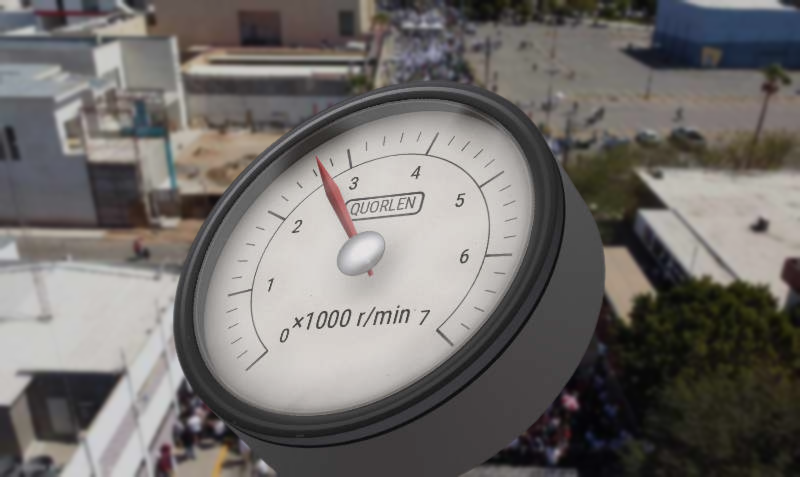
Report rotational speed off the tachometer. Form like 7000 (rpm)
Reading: 2700 (rpm)
